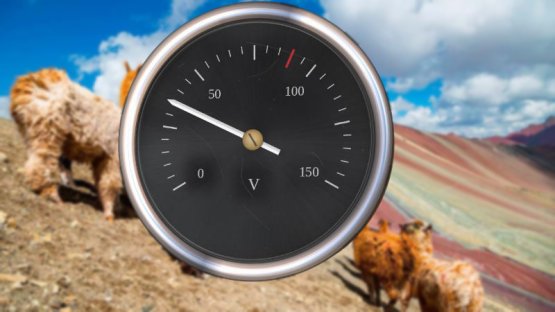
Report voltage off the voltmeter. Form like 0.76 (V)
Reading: 35 (V)
